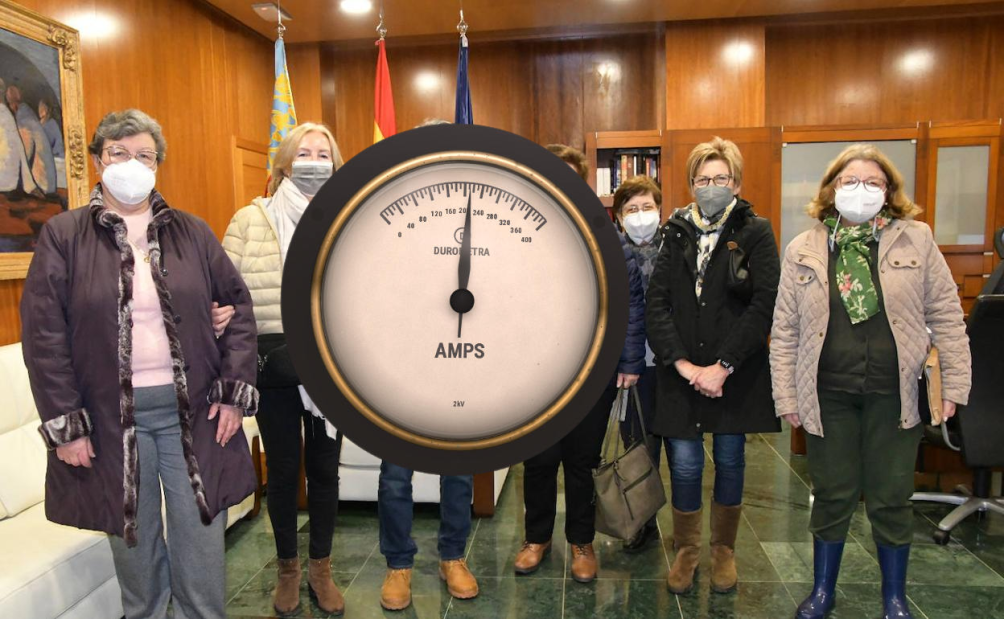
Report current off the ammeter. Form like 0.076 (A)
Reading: 210 (A)
